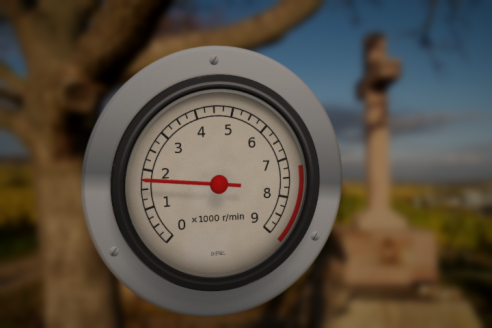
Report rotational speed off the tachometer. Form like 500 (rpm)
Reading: 1750 (rpm)
